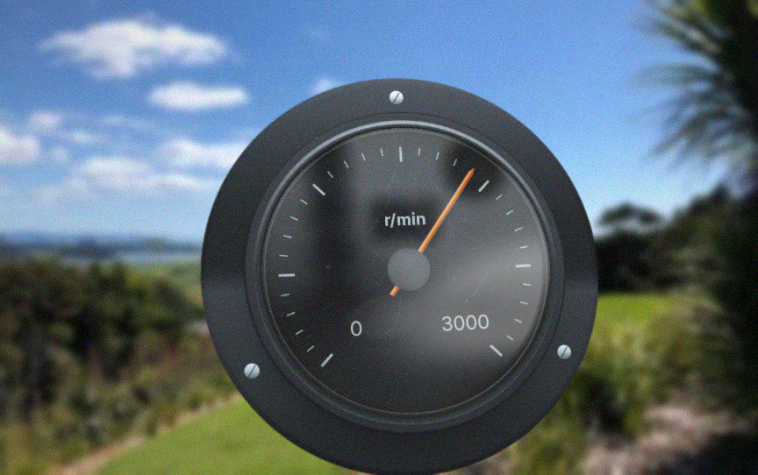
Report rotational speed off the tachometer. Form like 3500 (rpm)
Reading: 1900 (rpm)
